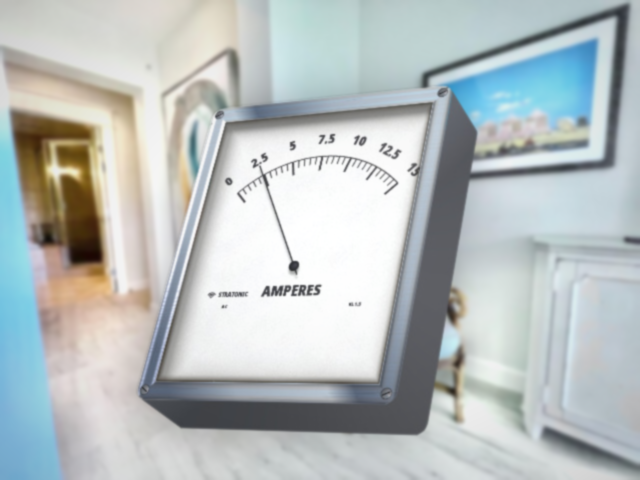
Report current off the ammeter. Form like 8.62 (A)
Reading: 2.5 (A)
